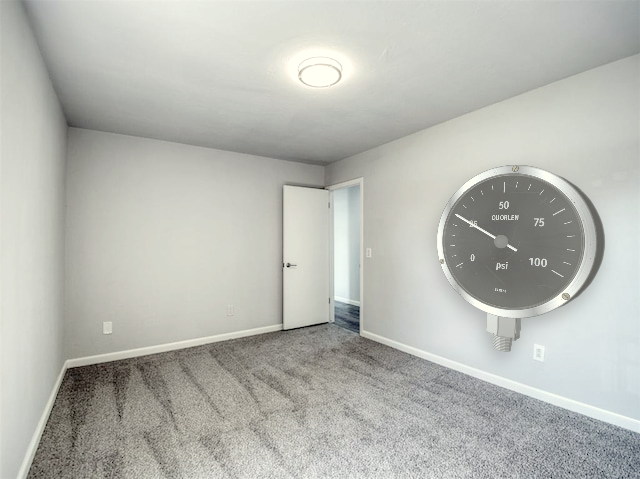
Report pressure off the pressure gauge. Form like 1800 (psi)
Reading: 25 (psi)
